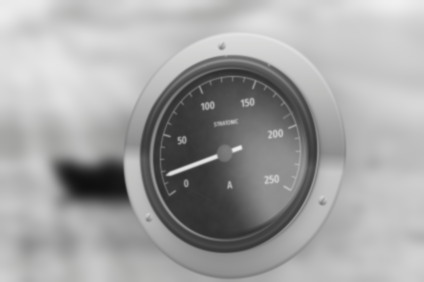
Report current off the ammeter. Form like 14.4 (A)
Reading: 15 (A)
